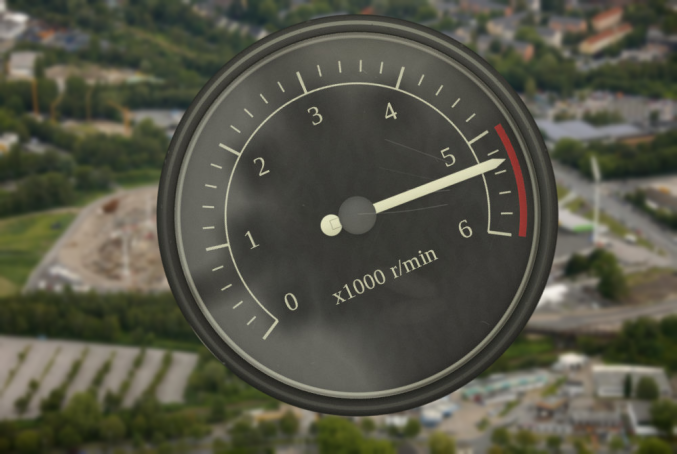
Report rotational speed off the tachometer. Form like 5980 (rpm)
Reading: 5300 (rpm)
